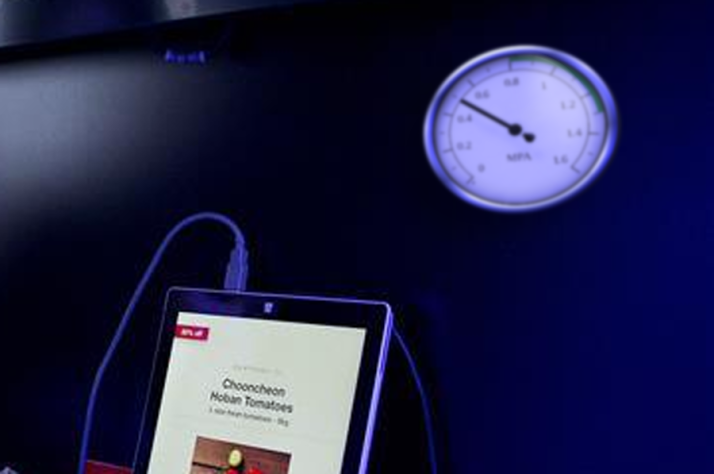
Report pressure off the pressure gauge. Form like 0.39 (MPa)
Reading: 0.5 (MPa)
